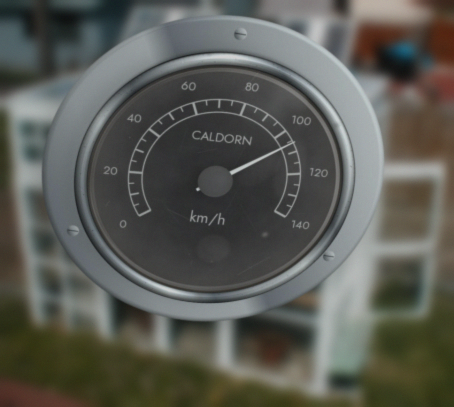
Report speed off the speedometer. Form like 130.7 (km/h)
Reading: 105 (km/h)
